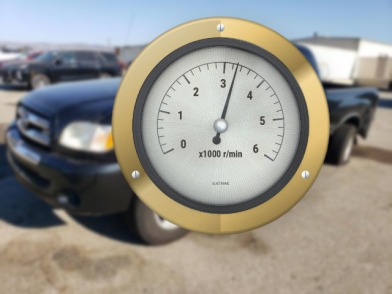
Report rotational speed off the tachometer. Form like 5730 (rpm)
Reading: 3300 (rpm)
